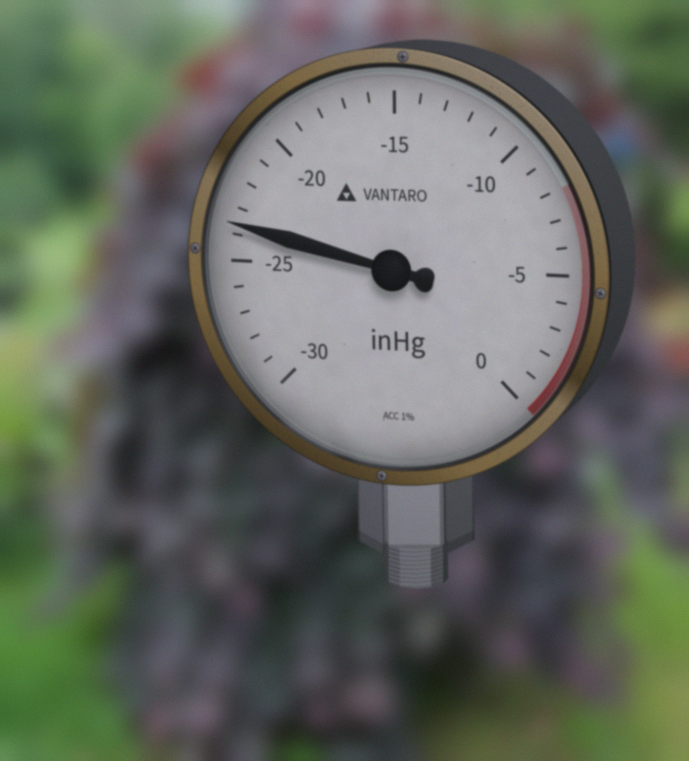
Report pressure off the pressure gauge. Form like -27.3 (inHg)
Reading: -23.5 (inHg)
